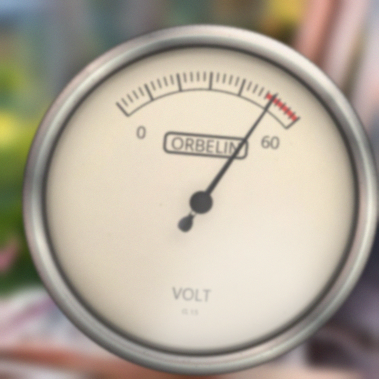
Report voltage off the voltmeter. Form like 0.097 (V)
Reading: 50 (V)
